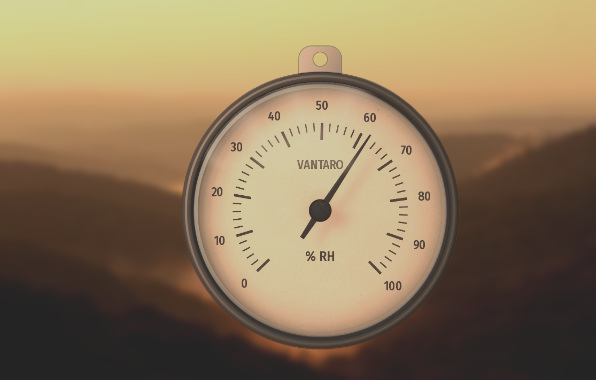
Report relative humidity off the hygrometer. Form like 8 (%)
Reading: 62 (%)
